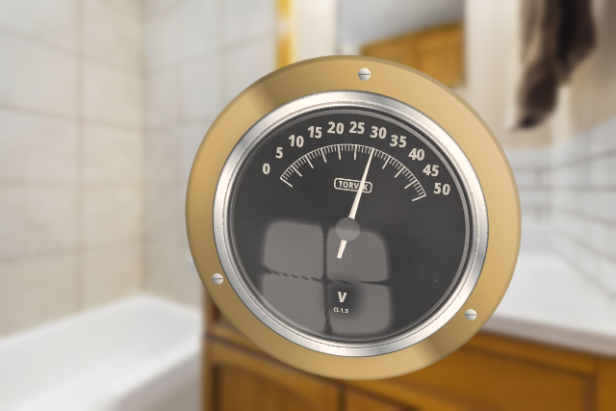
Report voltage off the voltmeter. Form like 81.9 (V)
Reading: 30 (V)
